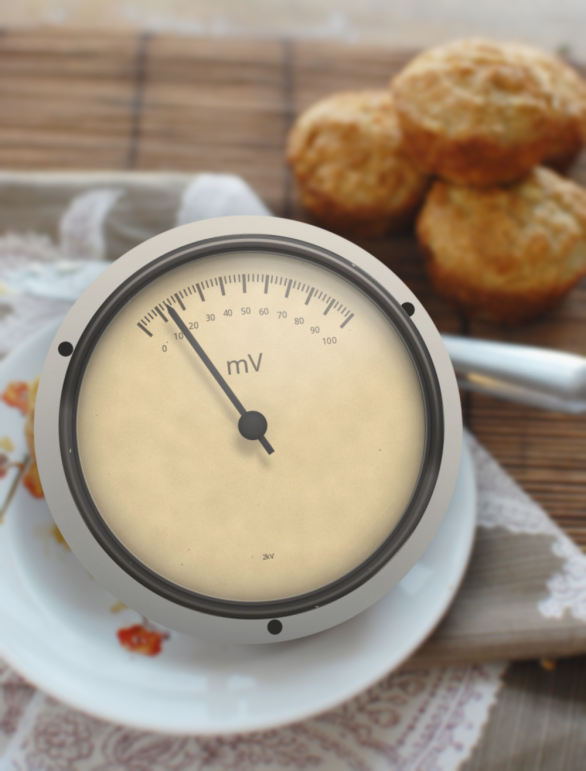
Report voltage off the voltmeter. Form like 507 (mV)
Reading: 14 (mV)
